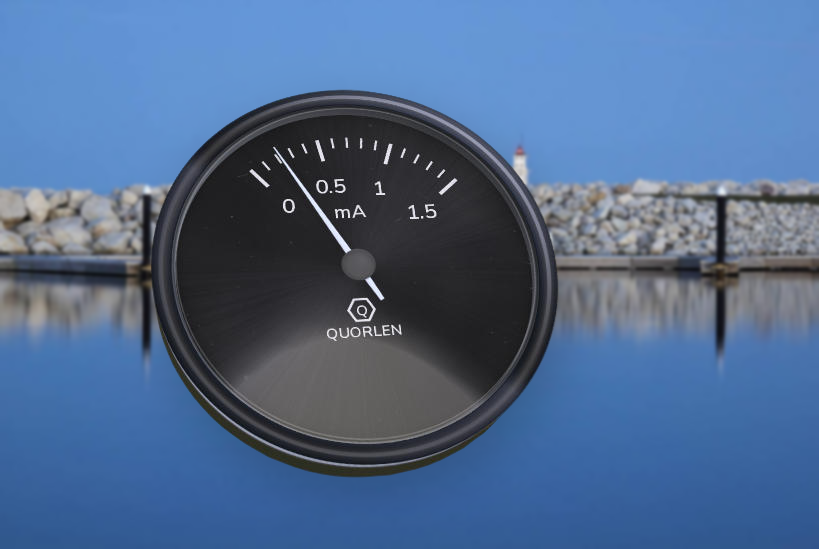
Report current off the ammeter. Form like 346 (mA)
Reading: 0.2 (mA)
